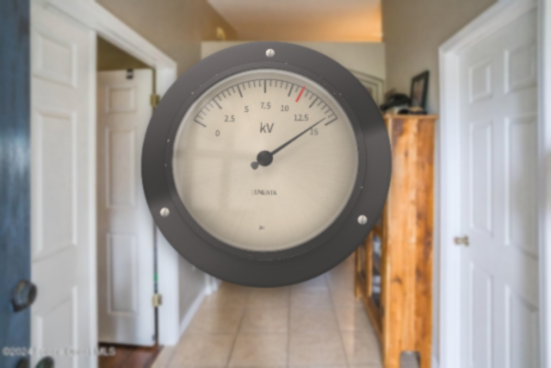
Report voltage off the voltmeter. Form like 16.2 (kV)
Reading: 14.5 (kV)
